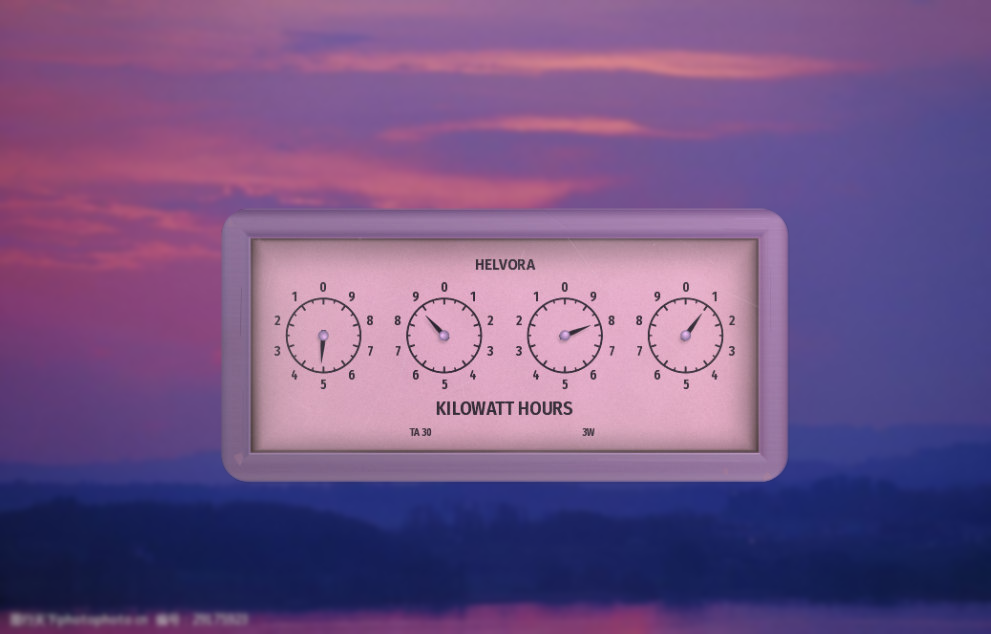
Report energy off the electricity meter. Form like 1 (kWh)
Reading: 4881 (kWh)
